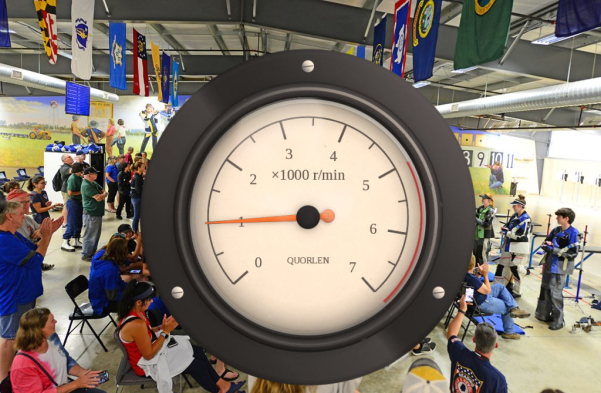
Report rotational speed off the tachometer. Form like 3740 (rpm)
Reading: 1000 (rpm)
